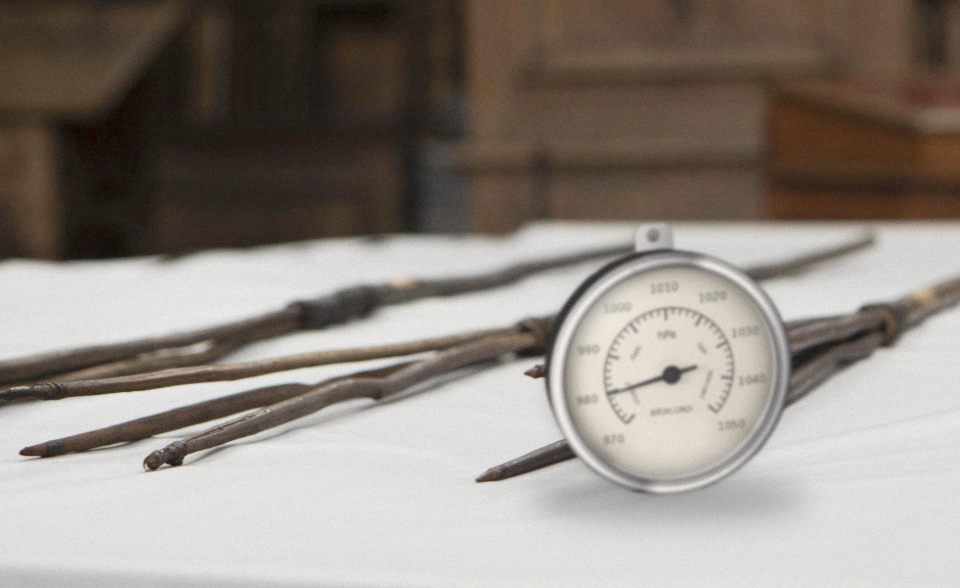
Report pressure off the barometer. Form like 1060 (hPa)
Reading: 980 (hPa)
